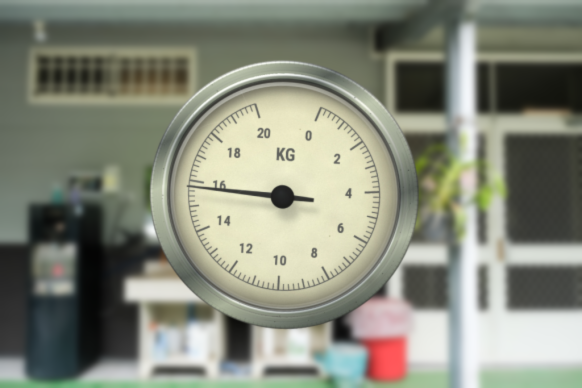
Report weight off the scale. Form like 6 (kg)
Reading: 15.8 (kg)
